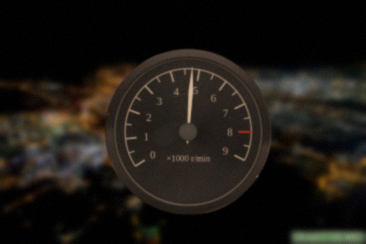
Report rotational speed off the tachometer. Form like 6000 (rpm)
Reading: 4750 (rpm)
